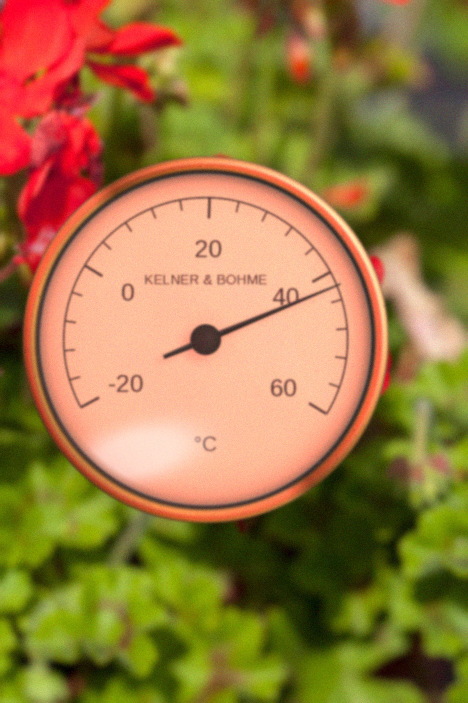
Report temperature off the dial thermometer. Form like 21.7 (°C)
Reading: 42 (°C)
